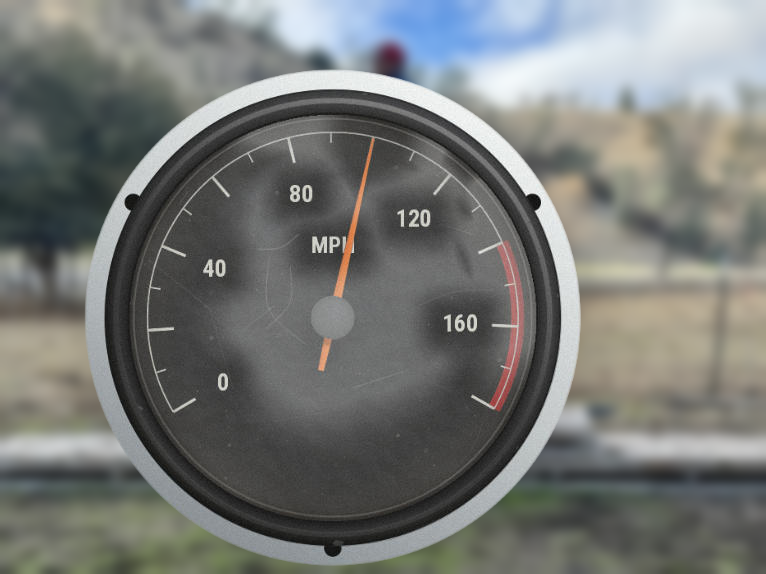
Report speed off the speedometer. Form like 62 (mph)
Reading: 100 (mph)
